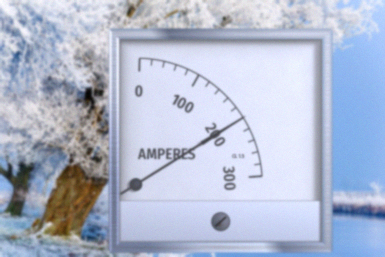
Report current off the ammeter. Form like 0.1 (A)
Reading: 200 (A)
